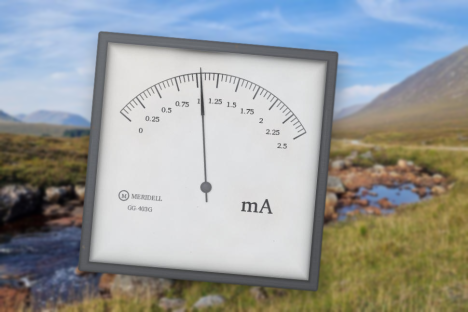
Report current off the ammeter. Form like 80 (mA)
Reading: 1.05 (mA)
